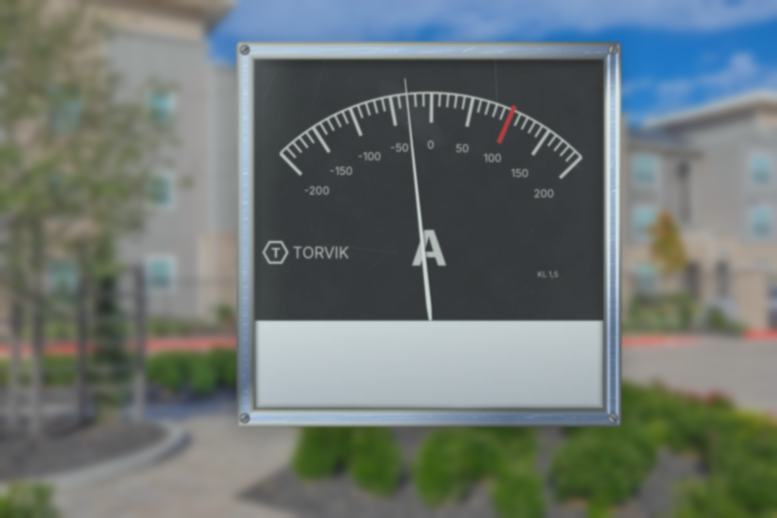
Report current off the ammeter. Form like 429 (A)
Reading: -30 (A)
